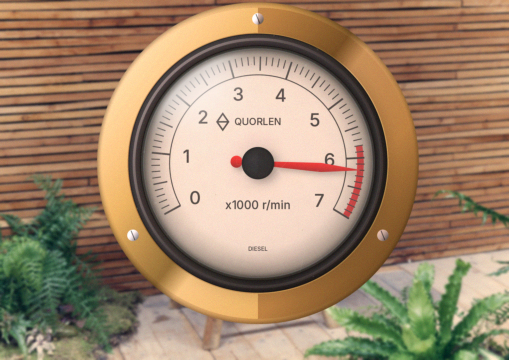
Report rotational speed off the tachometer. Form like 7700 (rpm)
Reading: 6200 (rpm)
